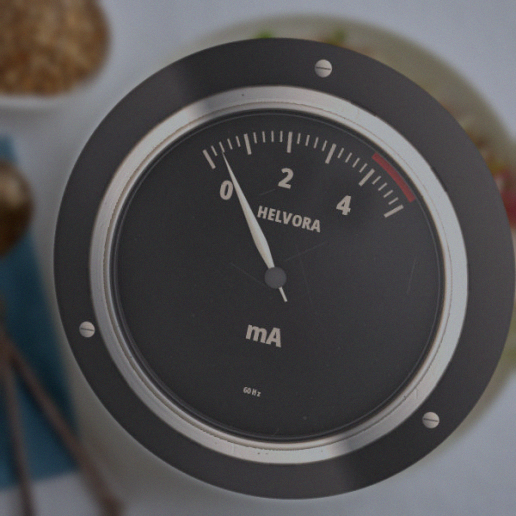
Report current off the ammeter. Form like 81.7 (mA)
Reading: 0.4 (mA)
